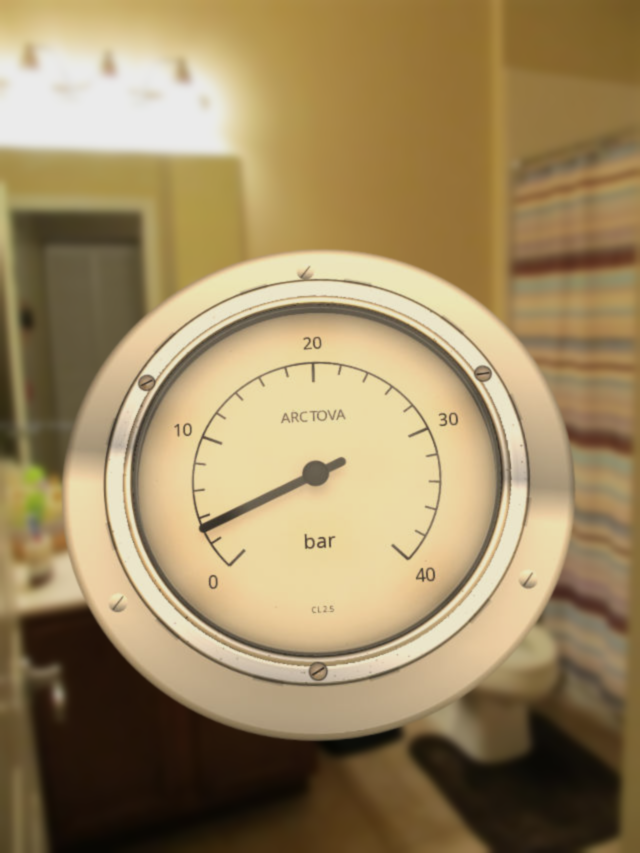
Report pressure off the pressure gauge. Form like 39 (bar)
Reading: 3 (bar)
